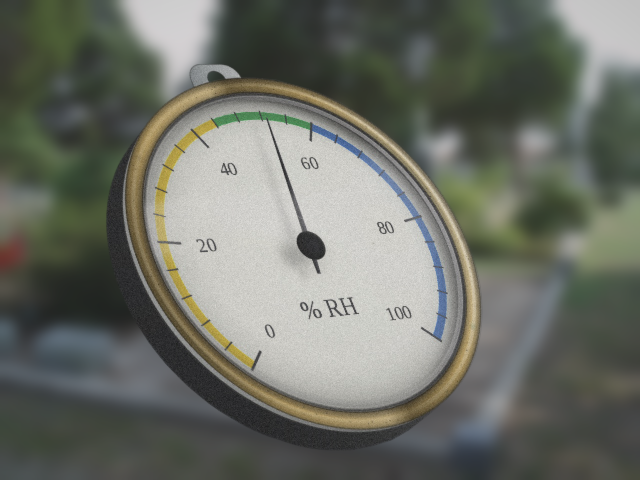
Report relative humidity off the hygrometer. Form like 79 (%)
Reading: 52 (%)
